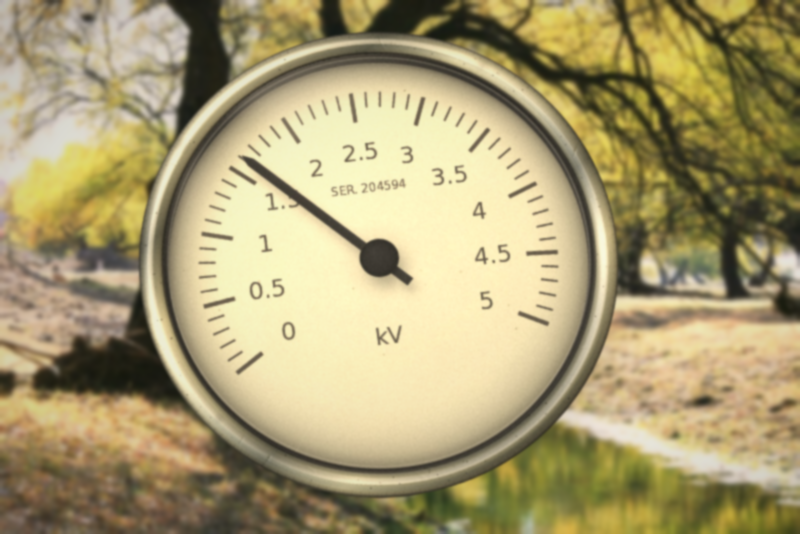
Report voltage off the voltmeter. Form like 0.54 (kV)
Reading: 1.6 (kV)
